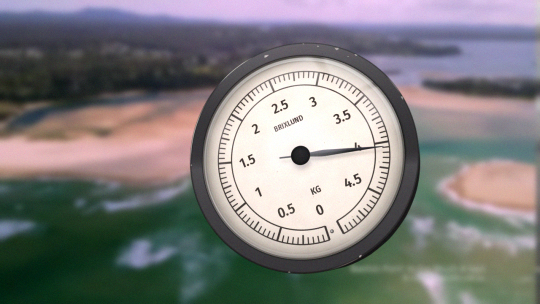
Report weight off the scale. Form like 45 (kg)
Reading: 4.05 (kg)
